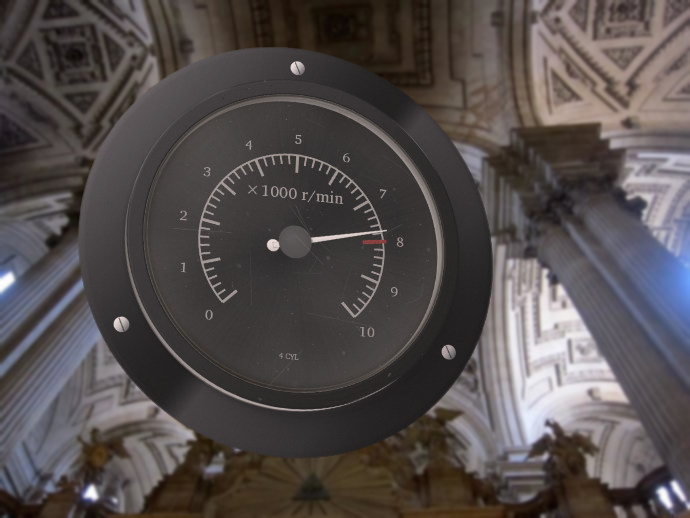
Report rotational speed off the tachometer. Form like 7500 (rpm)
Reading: 7800 (rpm)
